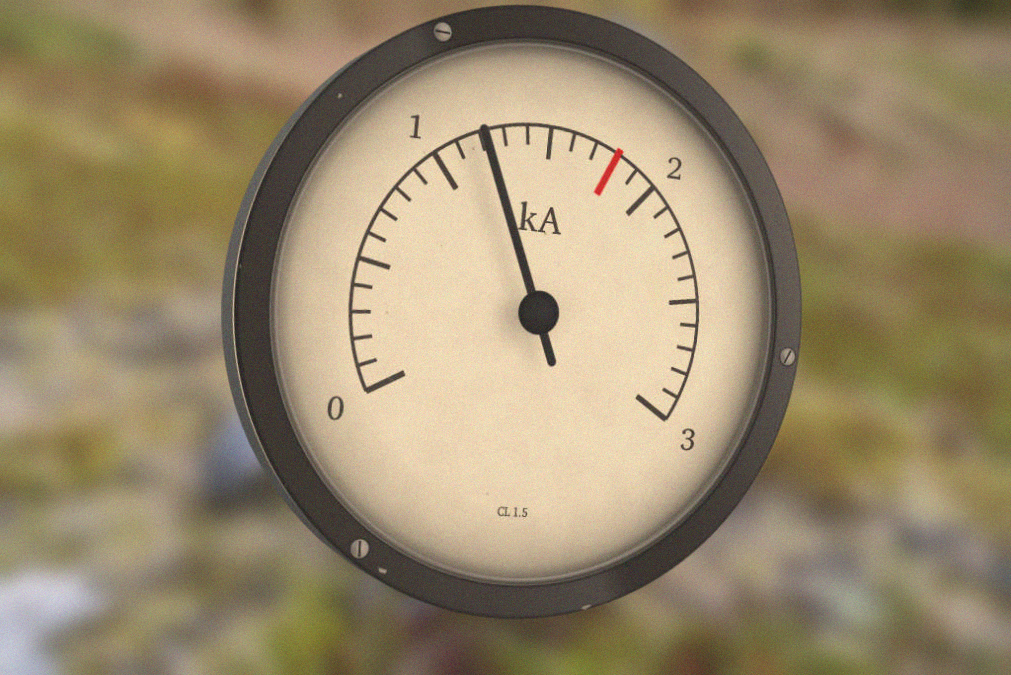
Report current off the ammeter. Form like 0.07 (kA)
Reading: 1.2 (kA)
